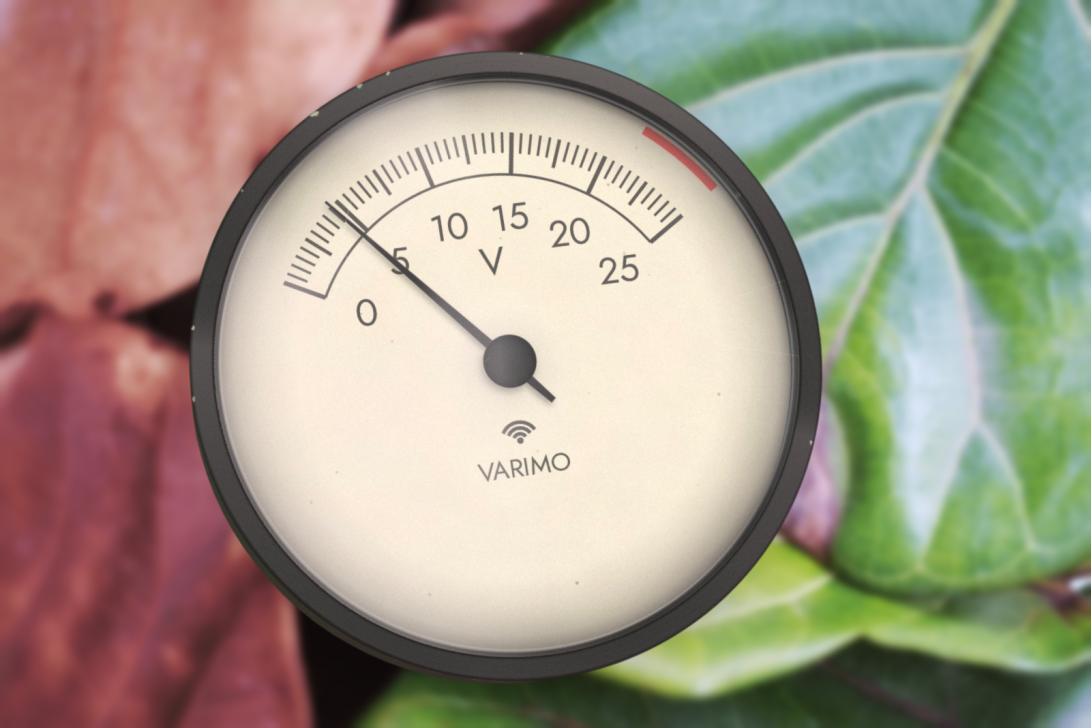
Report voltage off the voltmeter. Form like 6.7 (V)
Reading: 4.5 (V)
